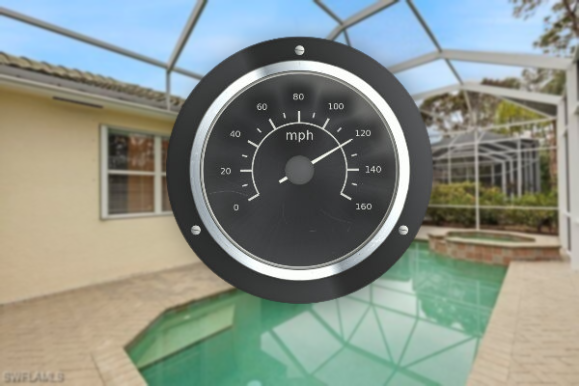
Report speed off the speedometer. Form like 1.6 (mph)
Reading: 120 (mph)
